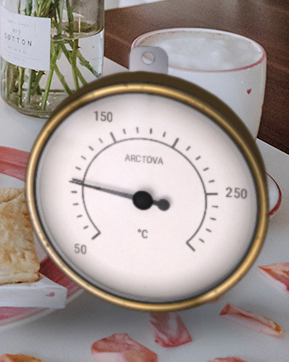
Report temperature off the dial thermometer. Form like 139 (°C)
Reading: 100 (°C)
